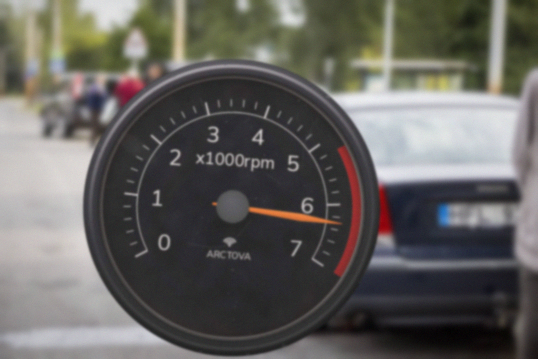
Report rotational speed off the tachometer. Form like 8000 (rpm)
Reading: 6300 (rpm)
